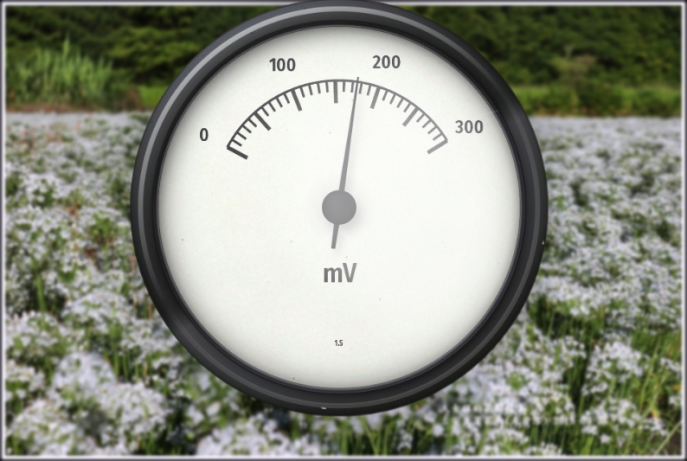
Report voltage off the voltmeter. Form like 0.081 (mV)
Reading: 175 (mV)
